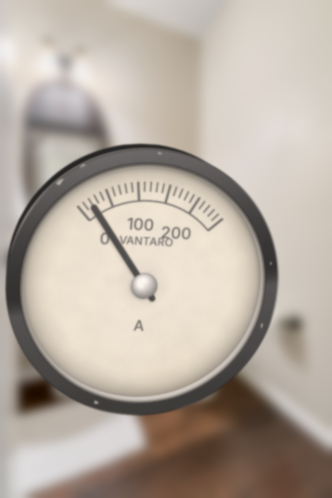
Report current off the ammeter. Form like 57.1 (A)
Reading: 20 (A)
